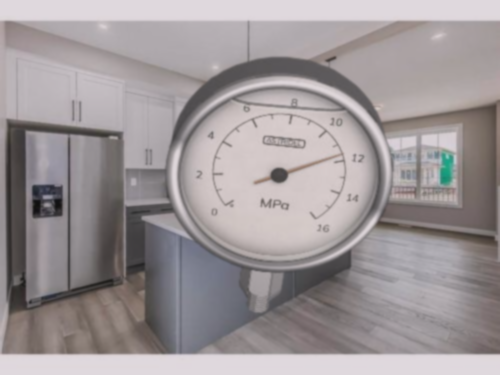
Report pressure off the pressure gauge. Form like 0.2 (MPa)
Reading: 11.5 (MPa)
